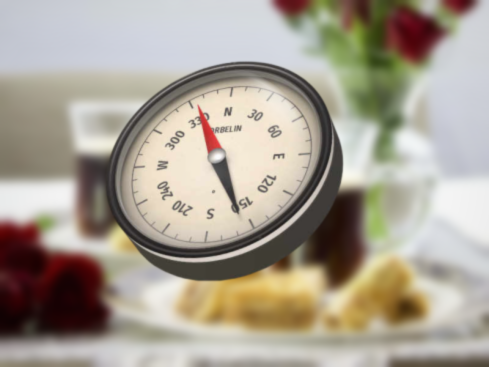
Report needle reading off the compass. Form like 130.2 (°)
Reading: 335 (°)
